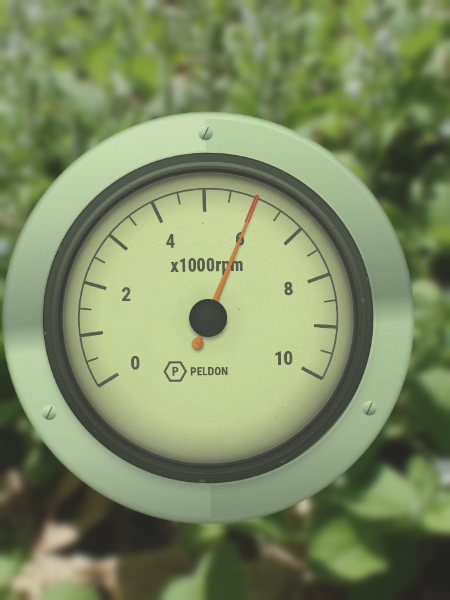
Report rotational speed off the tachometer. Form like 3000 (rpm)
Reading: 6000 (rpm)
